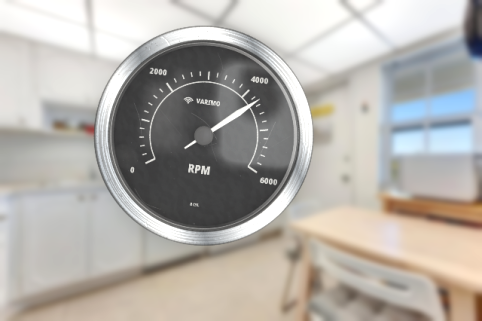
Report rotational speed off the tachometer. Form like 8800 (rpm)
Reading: 4300 (rpm)
